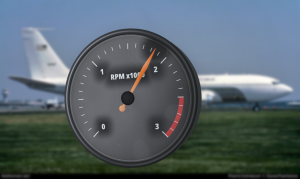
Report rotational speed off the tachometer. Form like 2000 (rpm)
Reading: 1850 (rpm)
